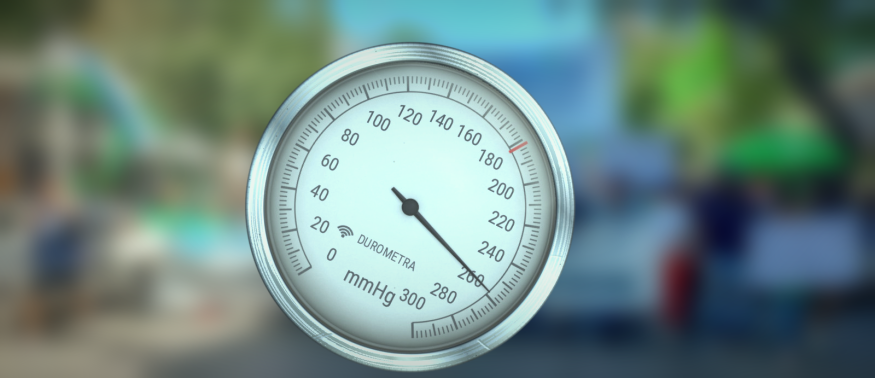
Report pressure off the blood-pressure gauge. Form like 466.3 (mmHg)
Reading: 258 (mmHg)
